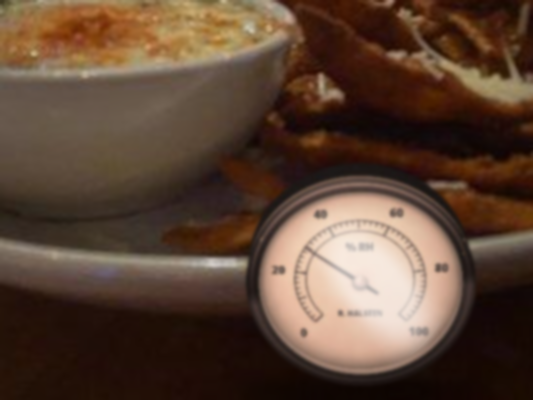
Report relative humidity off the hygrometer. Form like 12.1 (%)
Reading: 30 (%)
